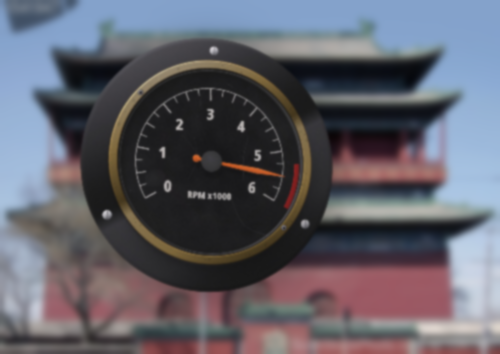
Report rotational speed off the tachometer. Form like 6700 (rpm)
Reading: 5500 (rpm)
